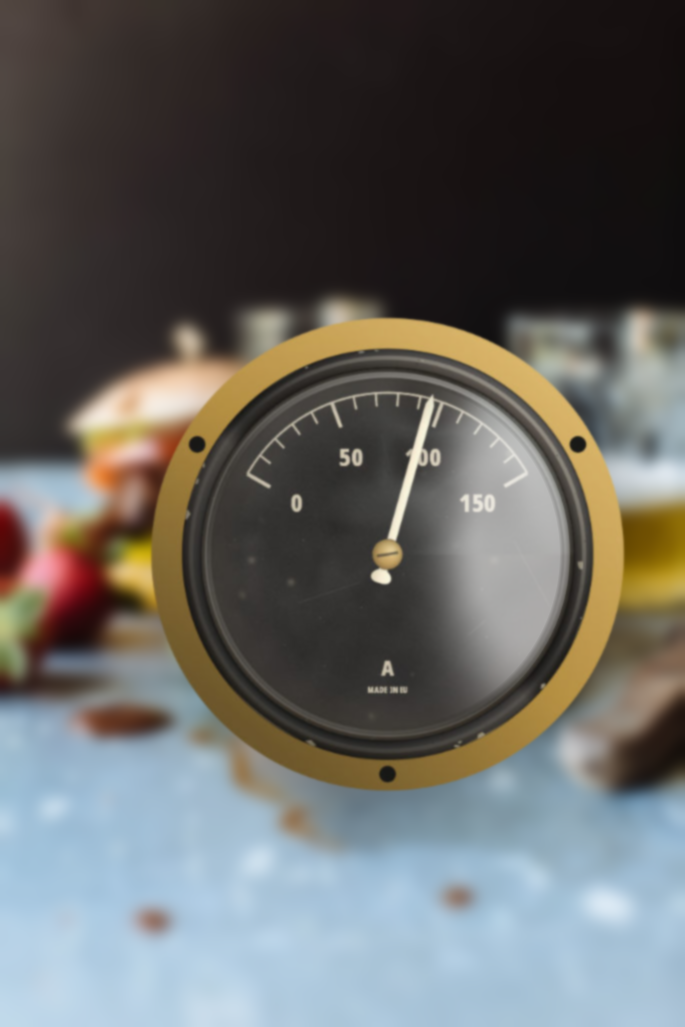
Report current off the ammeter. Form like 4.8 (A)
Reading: 95 (A)
